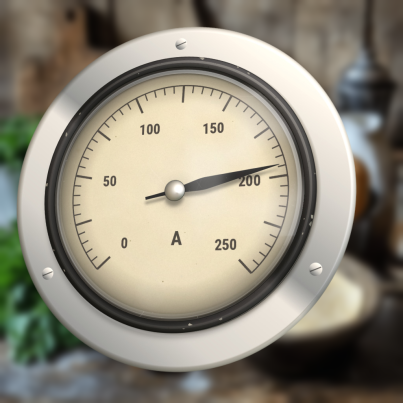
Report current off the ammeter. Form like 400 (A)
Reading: 195 (A)
